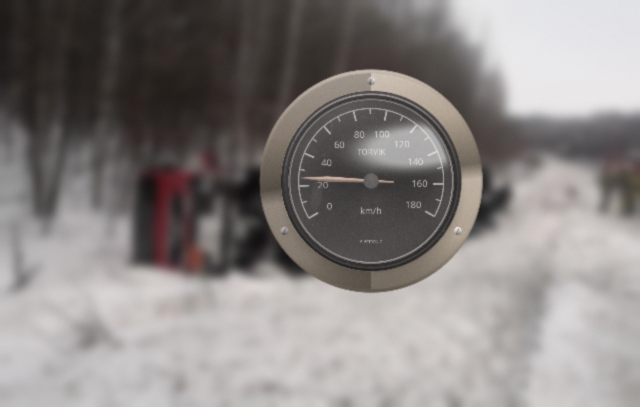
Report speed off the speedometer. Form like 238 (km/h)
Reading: 25 (km/h)
